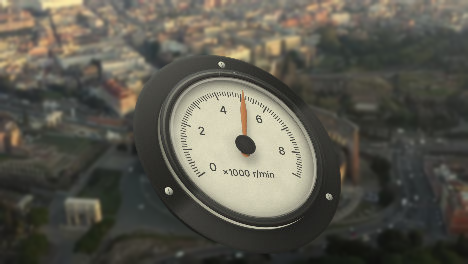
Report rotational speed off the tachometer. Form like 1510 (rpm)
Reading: 5000 (rpm)
